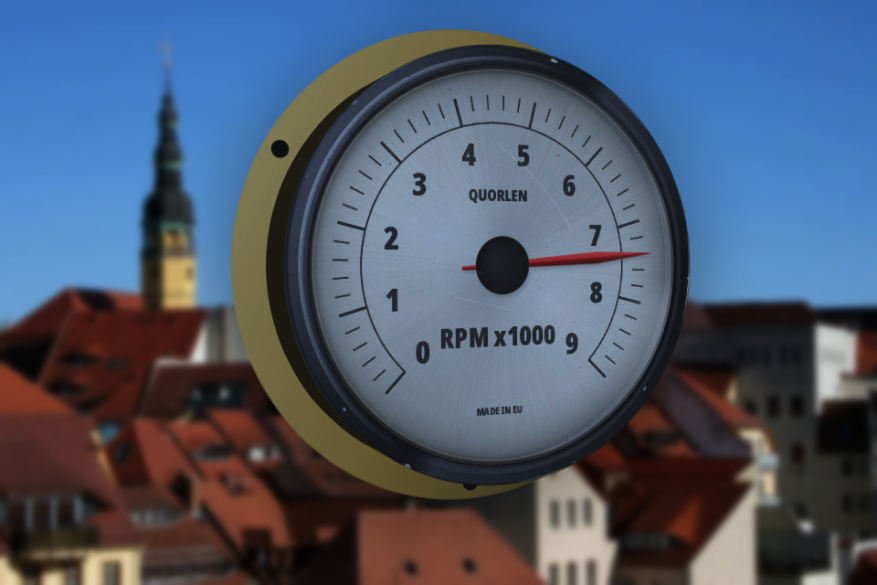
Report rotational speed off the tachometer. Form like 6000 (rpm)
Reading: 7400 (rpm)
